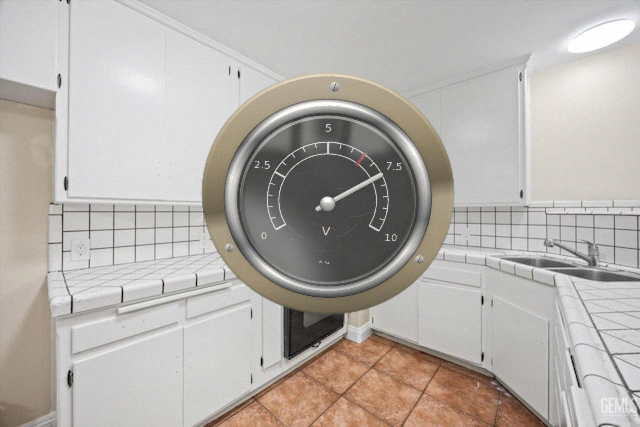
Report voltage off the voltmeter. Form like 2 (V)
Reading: 7.5 (V)
